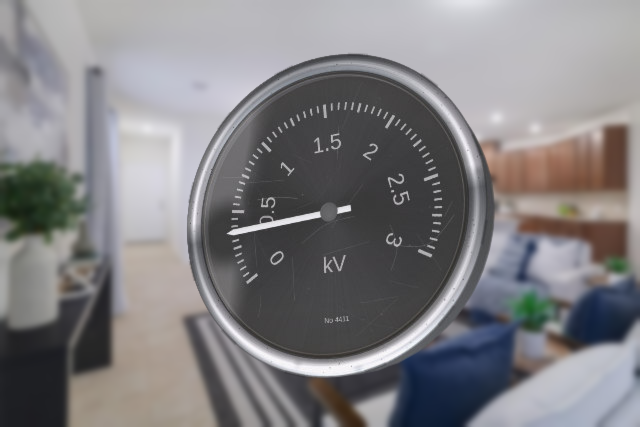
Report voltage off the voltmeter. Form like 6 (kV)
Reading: 0.35 (kV)
